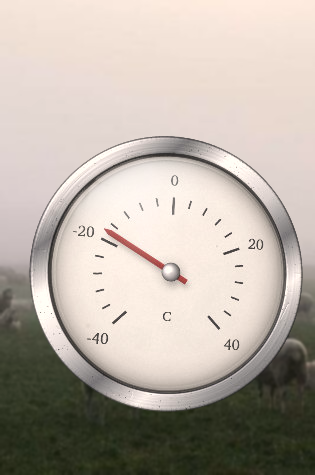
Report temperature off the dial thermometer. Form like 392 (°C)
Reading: -18 (°C)
